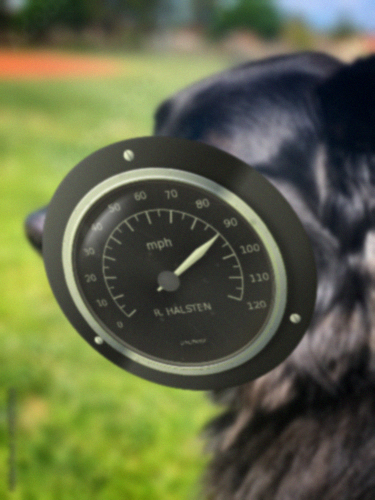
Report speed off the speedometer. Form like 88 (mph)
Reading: 90 (mph)
